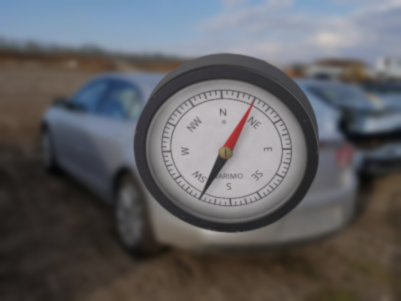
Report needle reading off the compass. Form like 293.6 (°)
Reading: 30 (°)
